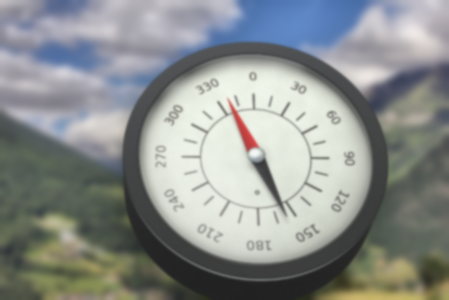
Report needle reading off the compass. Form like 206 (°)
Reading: 337.5 (°)
